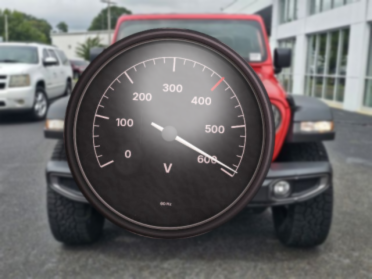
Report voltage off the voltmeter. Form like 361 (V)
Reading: 590 (V)
